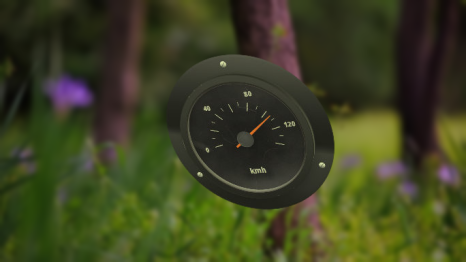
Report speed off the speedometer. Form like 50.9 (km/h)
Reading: 105 (km/h)
